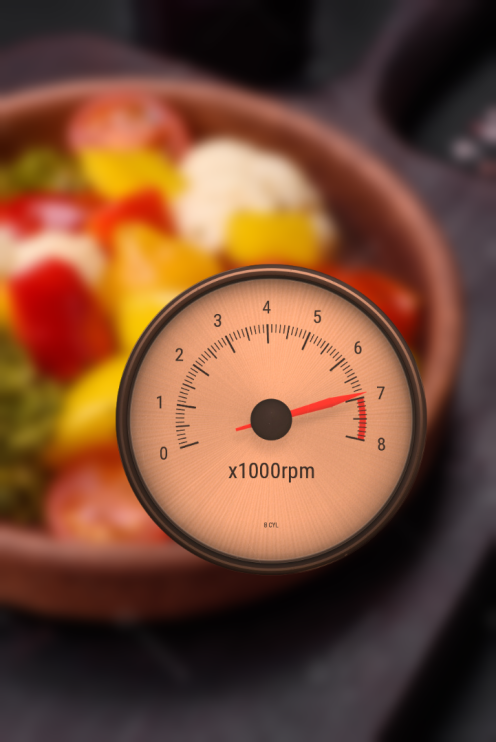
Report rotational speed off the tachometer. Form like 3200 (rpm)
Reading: 6900 (rpm)
